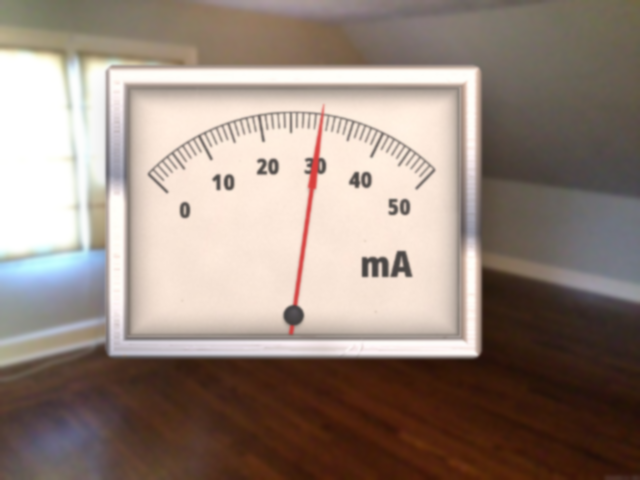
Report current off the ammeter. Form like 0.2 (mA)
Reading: 30 (mA)
